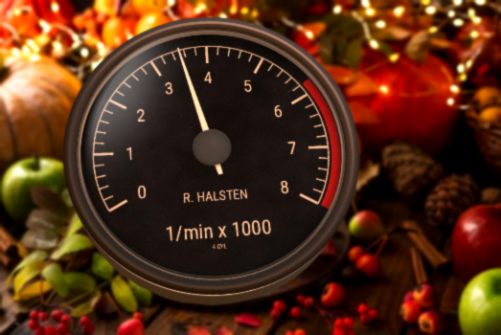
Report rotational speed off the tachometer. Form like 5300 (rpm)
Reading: 3500 (rpm)
